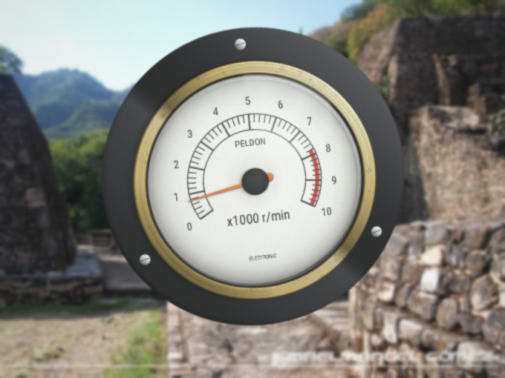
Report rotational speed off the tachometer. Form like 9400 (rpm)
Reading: 800 (rpm)
